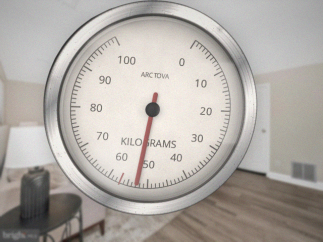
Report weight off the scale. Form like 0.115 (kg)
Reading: 53 (kg)
